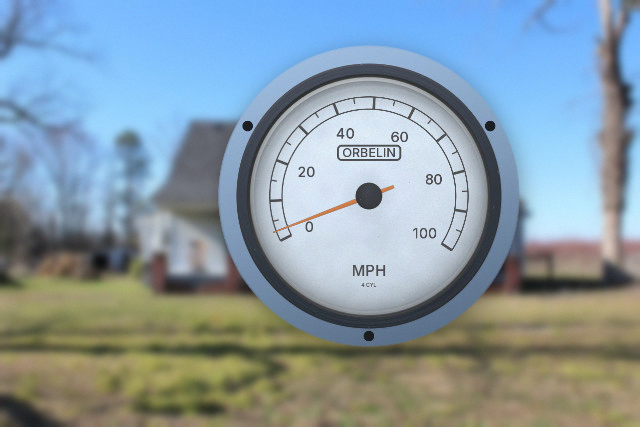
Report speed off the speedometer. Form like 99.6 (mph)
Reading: 2.5 (mph)
